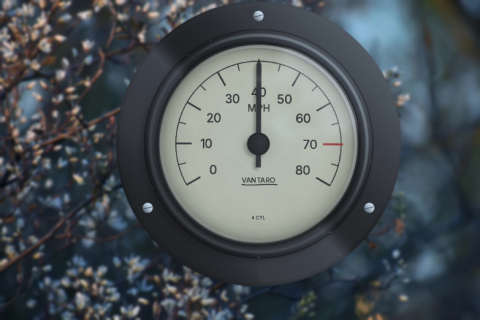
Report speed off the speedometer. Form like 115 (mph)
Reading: 40 (mph)
